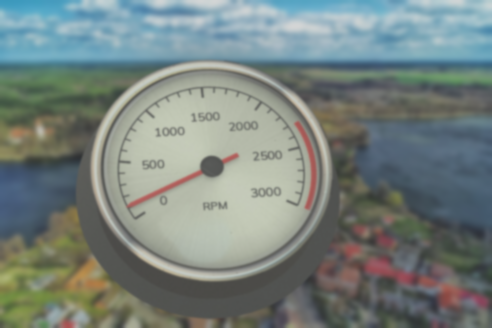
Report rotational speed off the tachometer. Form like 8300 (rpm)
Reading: 100 (rpm)
